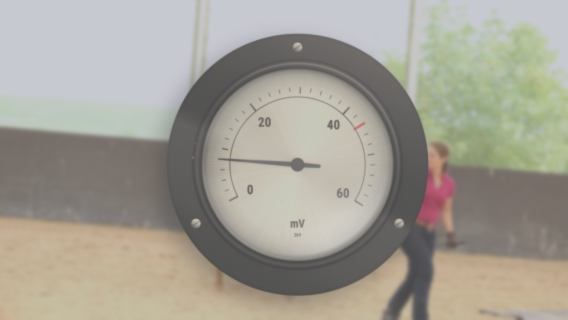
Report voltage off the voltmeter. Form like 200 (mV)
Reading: 8 (mV)
